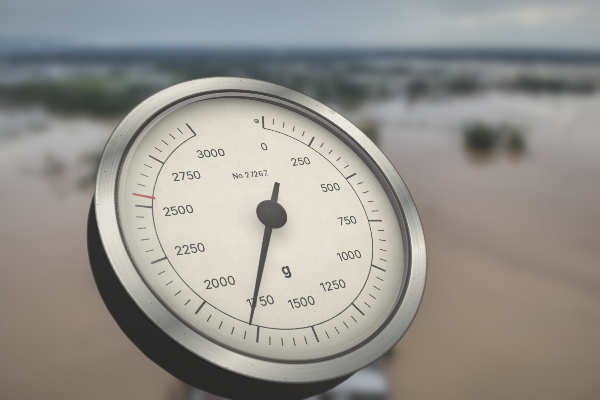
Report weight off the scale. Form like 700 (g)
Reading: 1800 (g)
